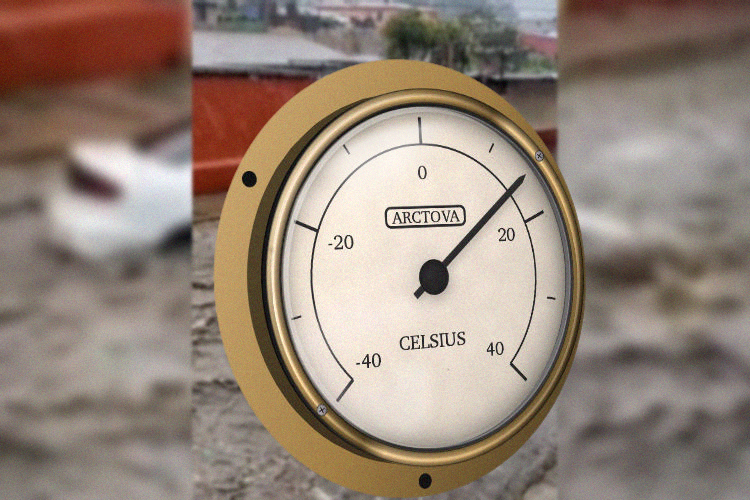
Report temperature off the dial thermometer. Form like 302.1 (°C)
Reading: 15 (°C)
